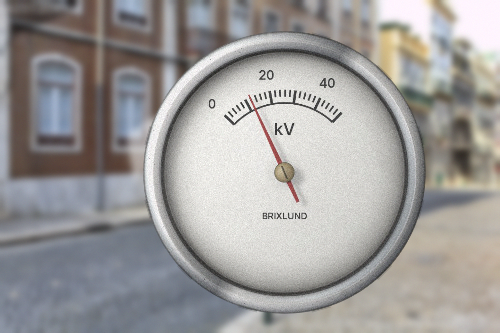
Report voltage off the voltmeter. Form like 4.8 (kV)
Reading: 12 (kV)
